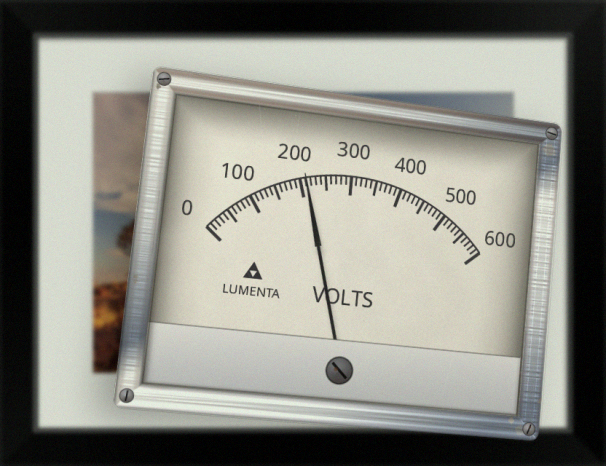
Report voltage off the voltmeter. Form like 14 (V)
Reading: 210 (V)
